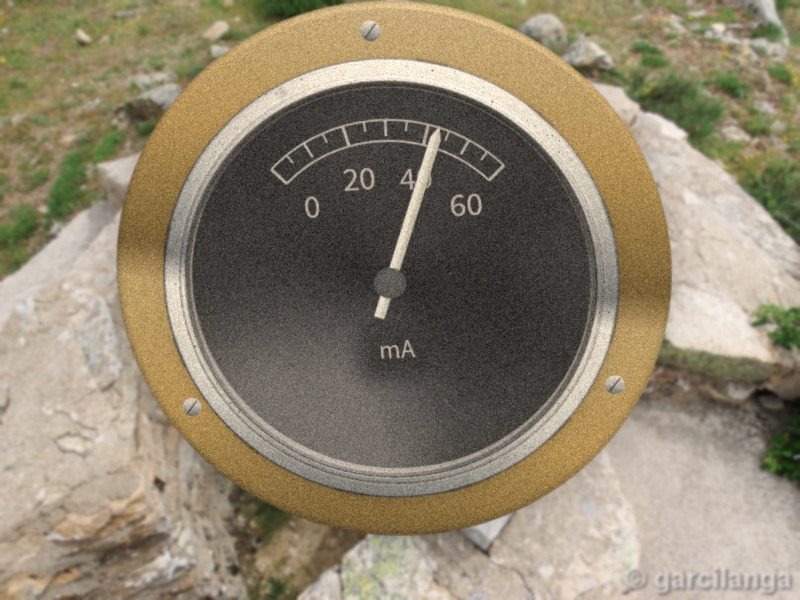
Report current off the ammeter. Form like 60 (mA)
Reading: 42.5 (mA)
